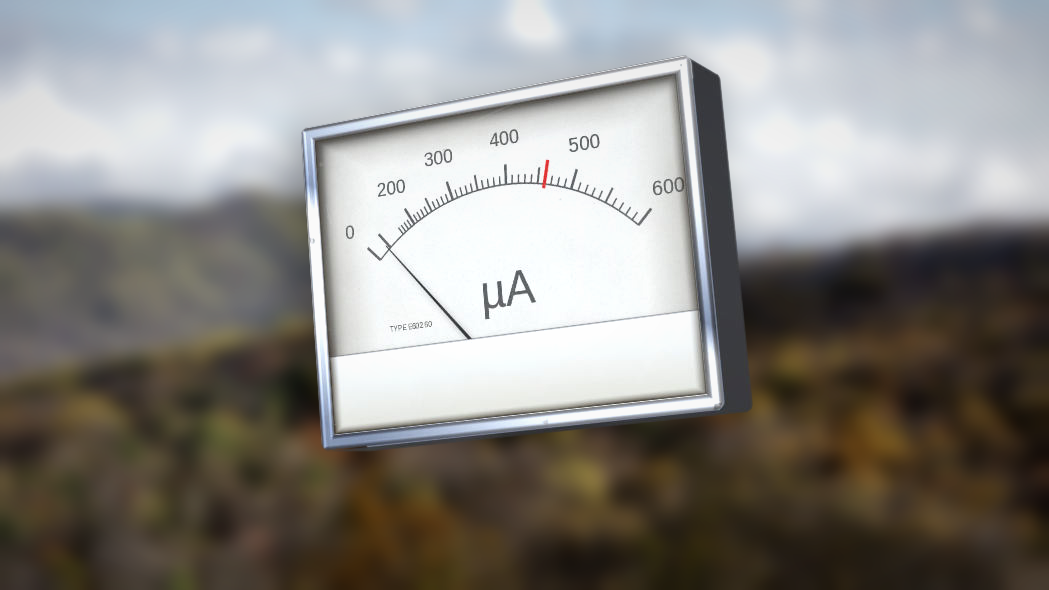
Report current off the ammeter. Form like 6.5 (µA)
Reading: 100 (µA)
